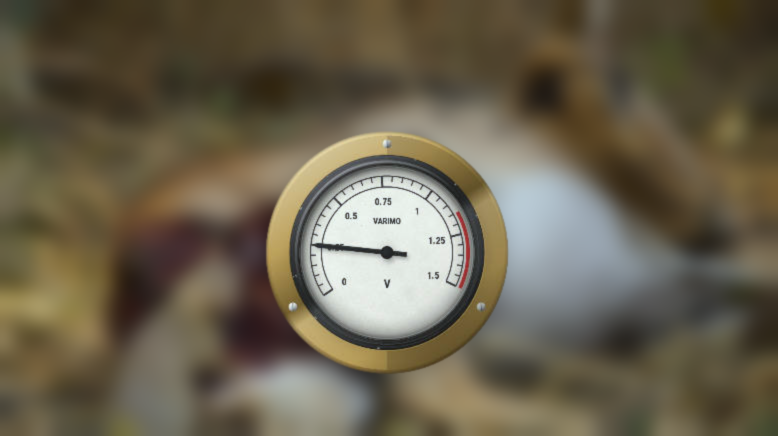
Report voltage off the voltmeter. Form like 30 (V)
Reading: 0.25 (V)
